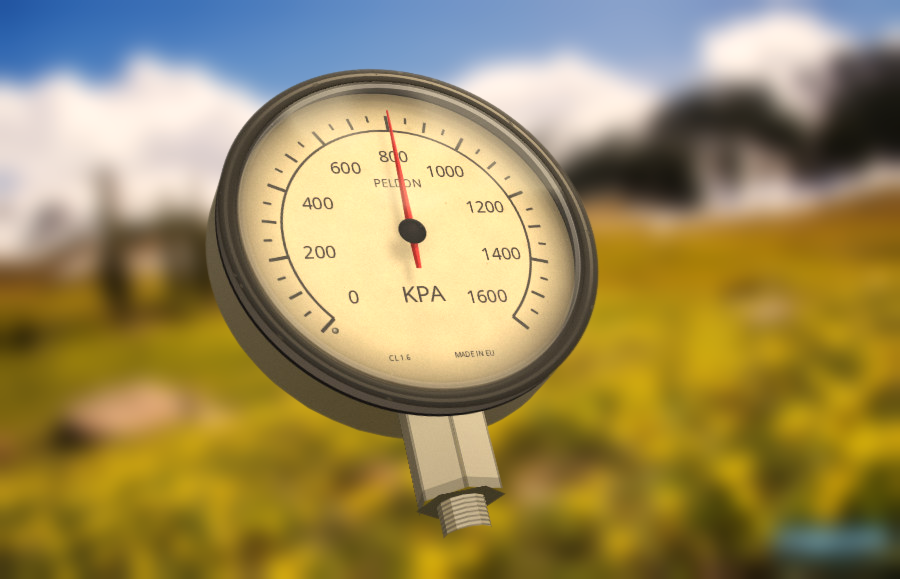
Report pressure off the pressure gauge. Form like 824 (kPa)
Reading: 800 (kPa)
